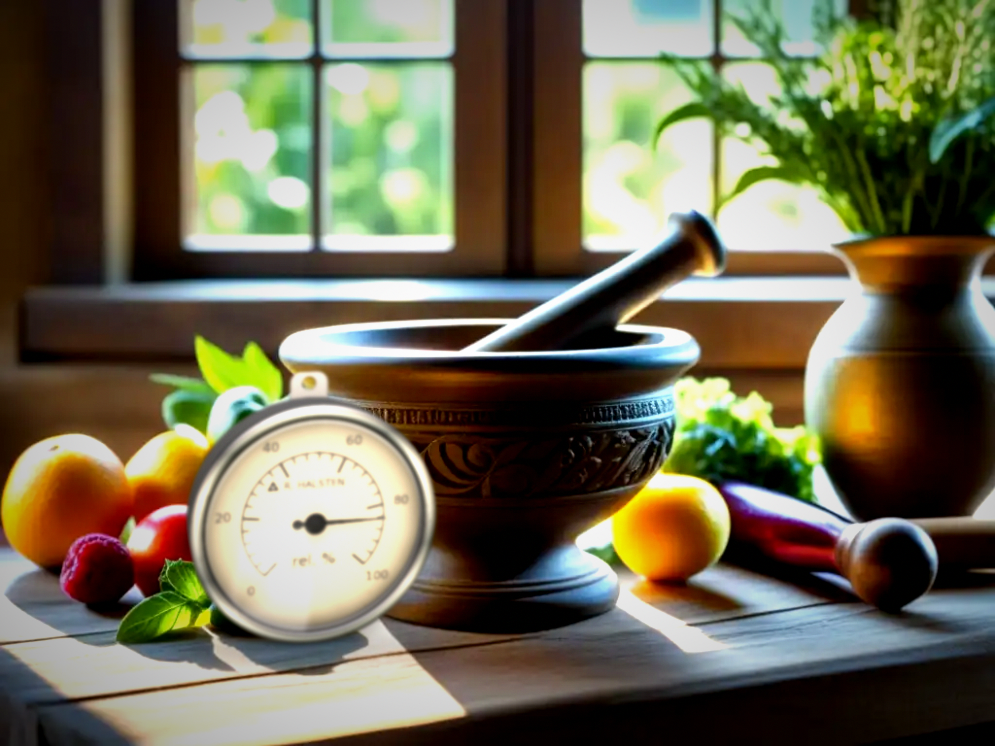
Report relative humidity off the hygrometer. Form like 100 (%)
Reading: 84 (%)
